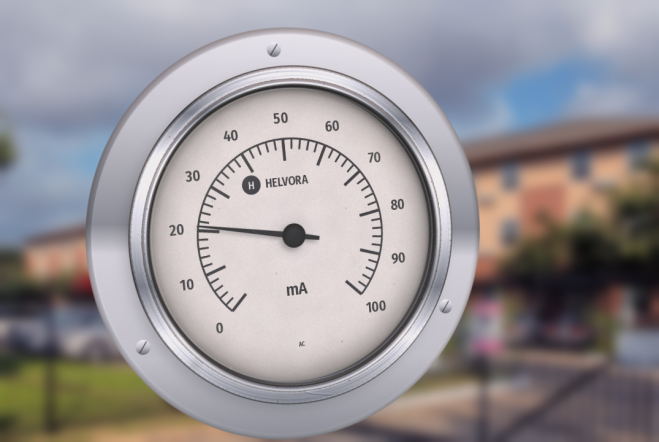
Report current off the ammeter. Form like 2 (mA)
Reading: 21 (mA)
